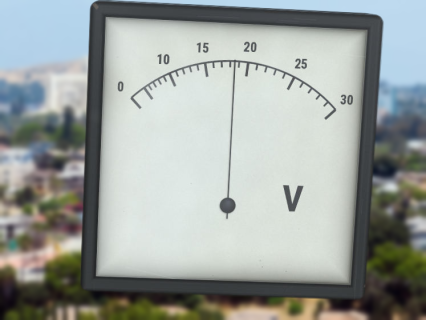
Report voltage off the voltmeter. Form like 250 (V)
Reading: 18.5 (V)
